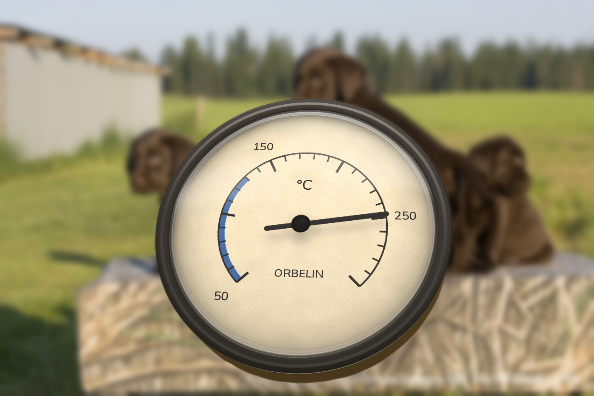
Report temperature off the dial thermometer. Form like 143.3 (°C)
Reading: 250 (°C)
